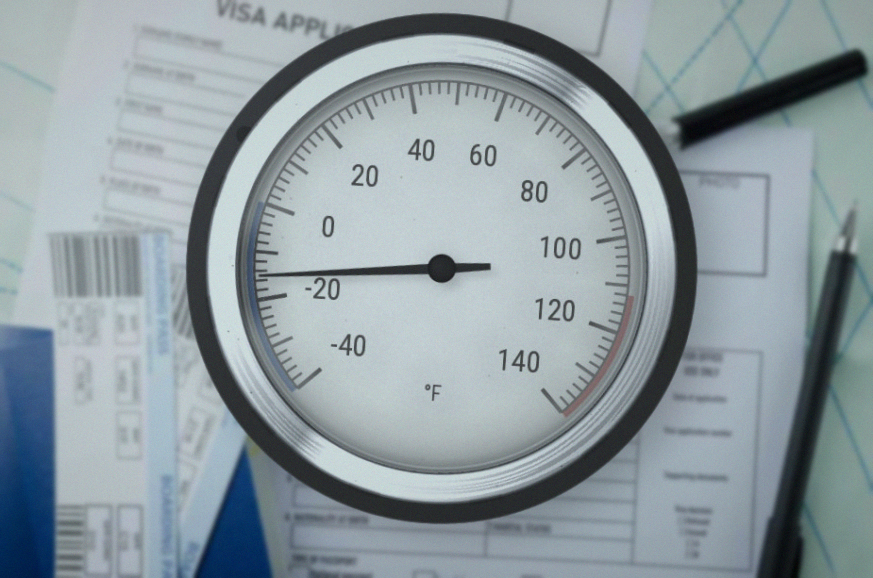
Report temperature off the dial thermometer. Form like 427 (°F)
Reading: -15 (°F)
